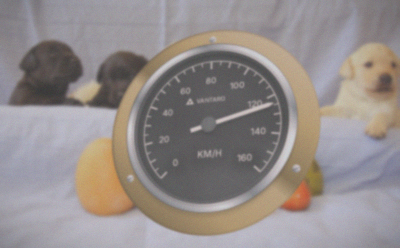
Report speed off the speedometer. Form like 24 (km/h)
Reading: 125 (km/h)
